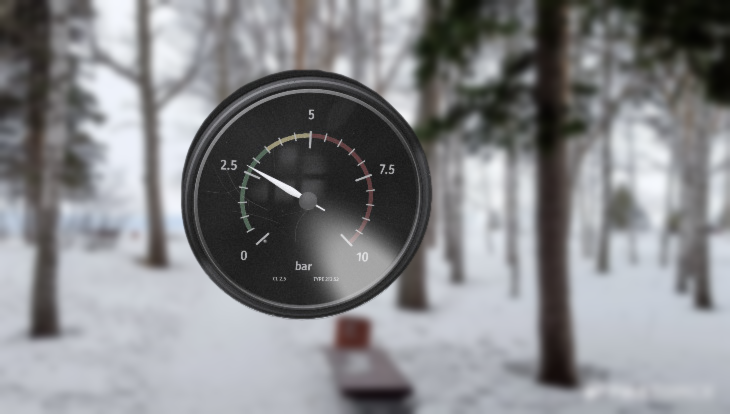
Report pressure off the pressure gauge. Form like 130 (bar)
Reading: 2.75 (bar)
